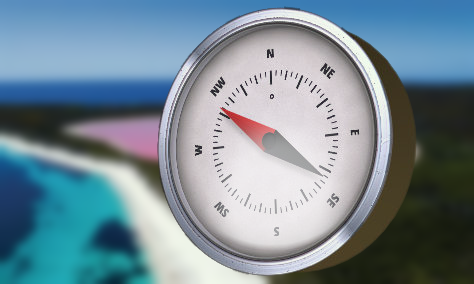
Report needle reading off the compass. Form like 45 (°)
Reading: 305 (°)
